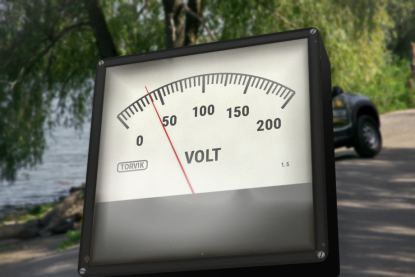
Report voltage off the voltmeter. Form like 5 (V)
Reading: 40 (V)
